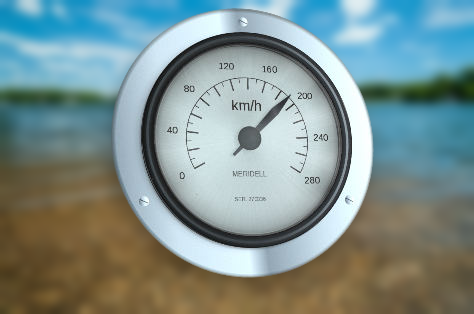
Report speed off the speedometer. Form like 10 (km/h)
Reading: 190 (km/h)
